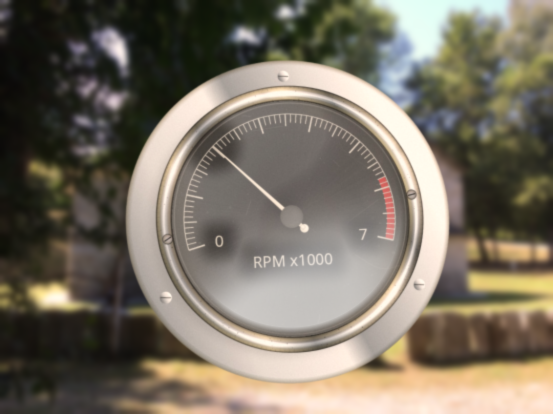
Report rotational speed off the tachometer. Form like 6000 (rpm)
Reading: 2000 (rpm)
